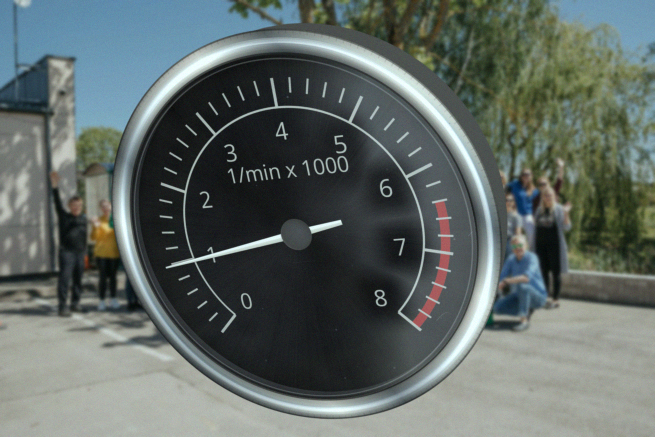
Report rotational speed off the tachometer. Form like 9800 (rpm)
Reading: 1000 (rpm)
